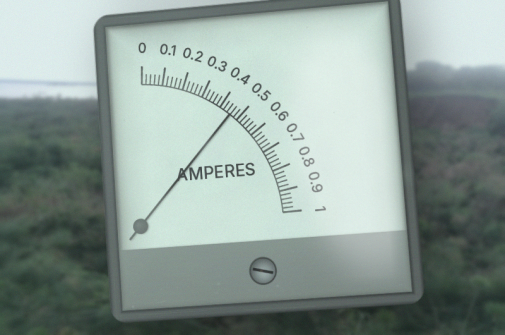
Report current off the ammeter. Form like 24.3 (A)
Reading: 0.46 (A)
